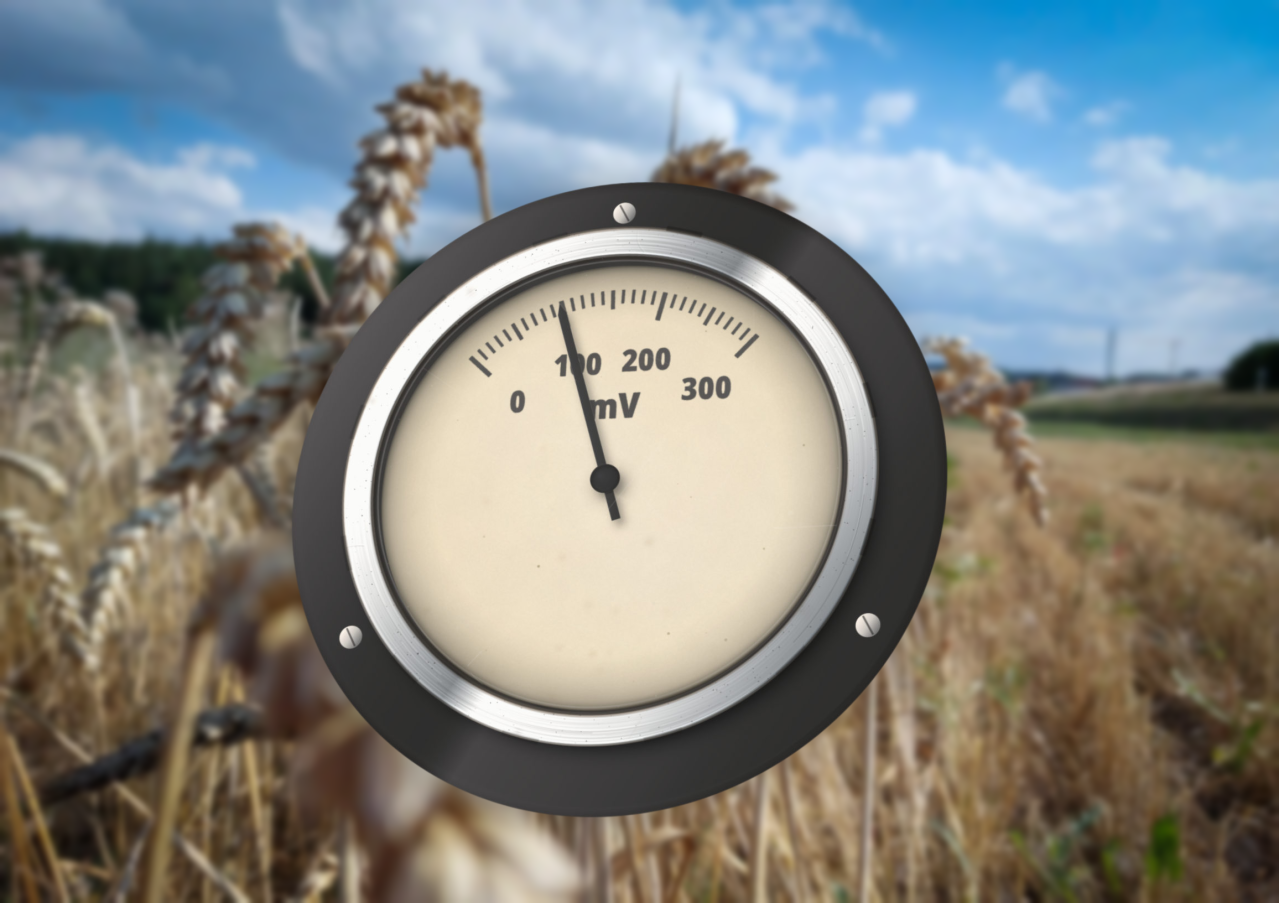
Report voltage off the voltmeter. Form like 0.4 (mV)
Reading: 100 (mV)
